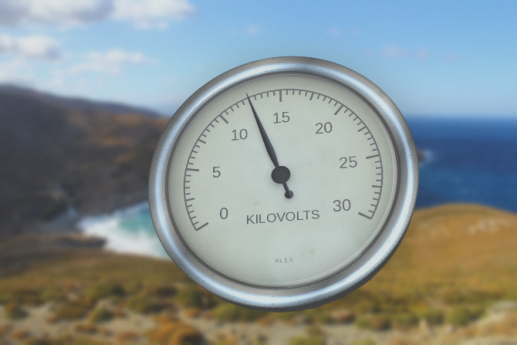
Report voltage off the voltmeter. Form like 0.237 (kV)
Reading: 12.5 (kV)
